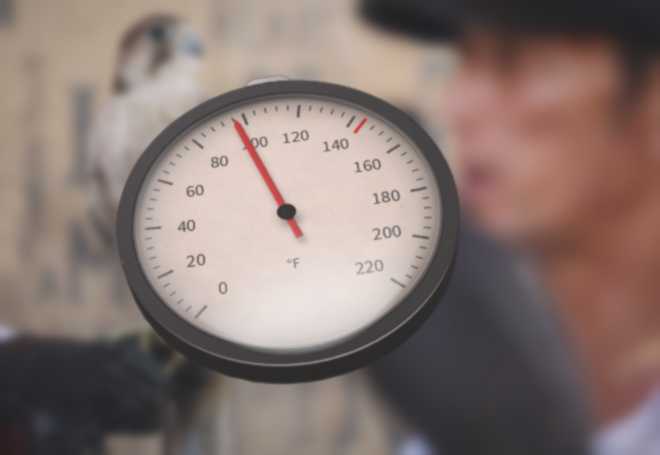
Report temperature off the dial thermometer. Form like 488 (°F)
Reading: 96 (°F)
